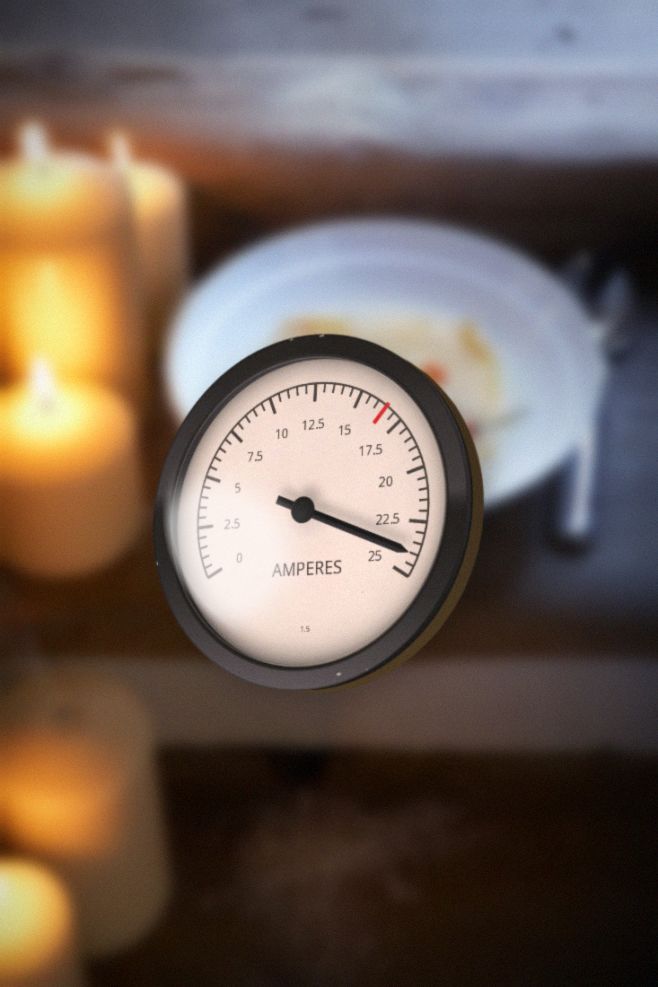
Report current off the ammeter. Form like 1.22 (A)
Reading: 24 (A)
